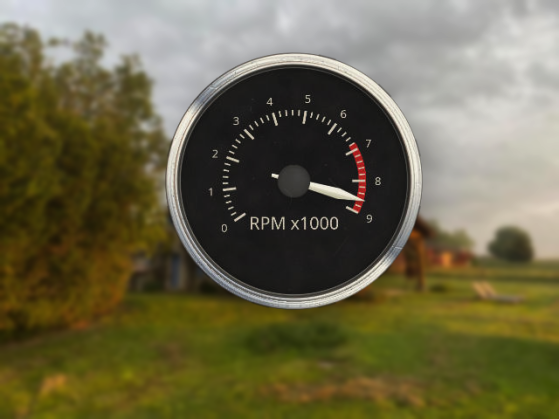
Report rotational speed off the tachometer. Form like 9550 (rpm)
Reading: 8600 (rpm)
